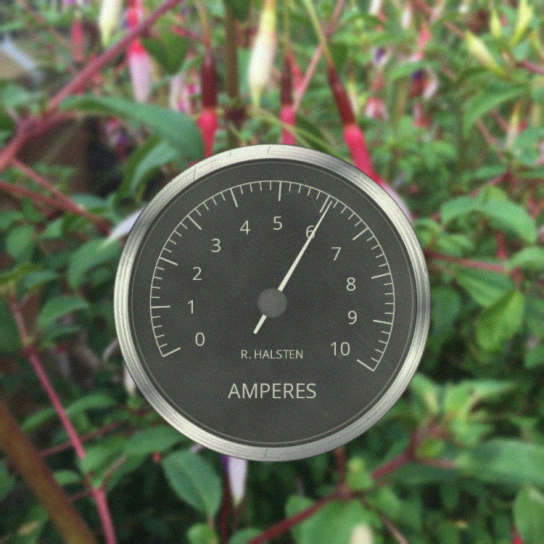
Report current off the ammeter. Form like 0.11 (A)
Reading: 6.1 (A)
